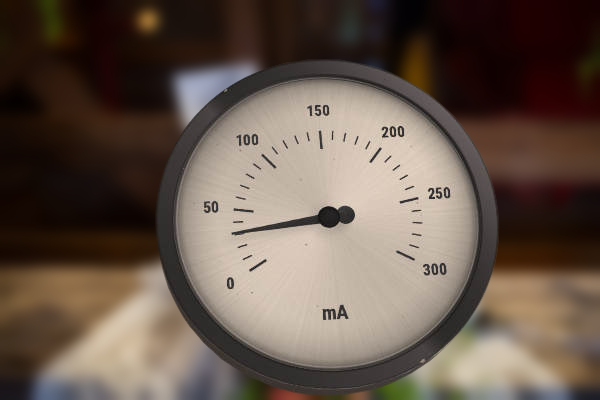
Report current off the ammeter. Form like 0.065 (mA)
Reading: 30 (mA)
